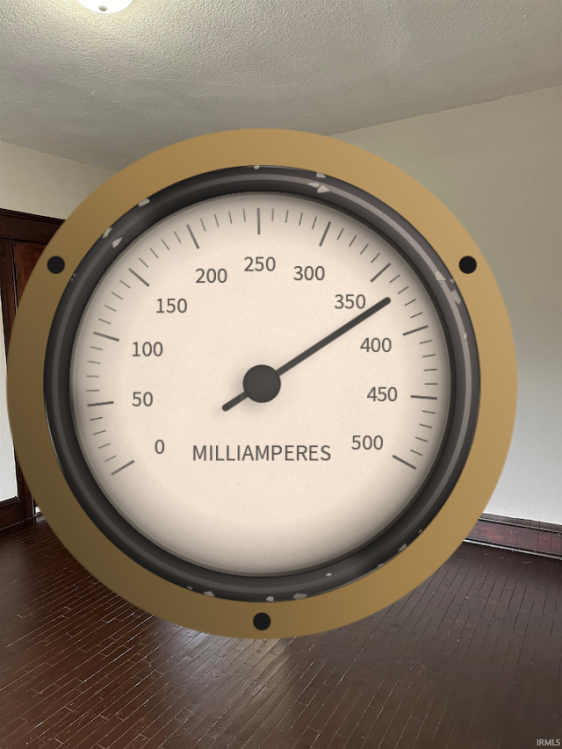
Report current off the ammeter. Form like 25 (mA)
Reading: 370 (mA)
